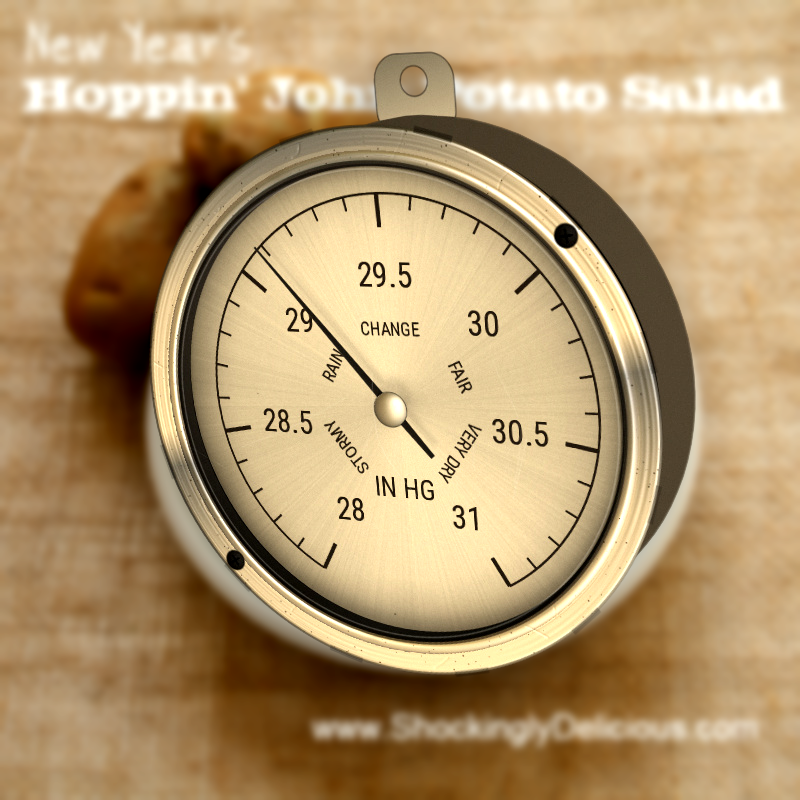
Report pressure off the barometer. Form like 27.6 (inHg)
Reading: 29.1 (inHg)
